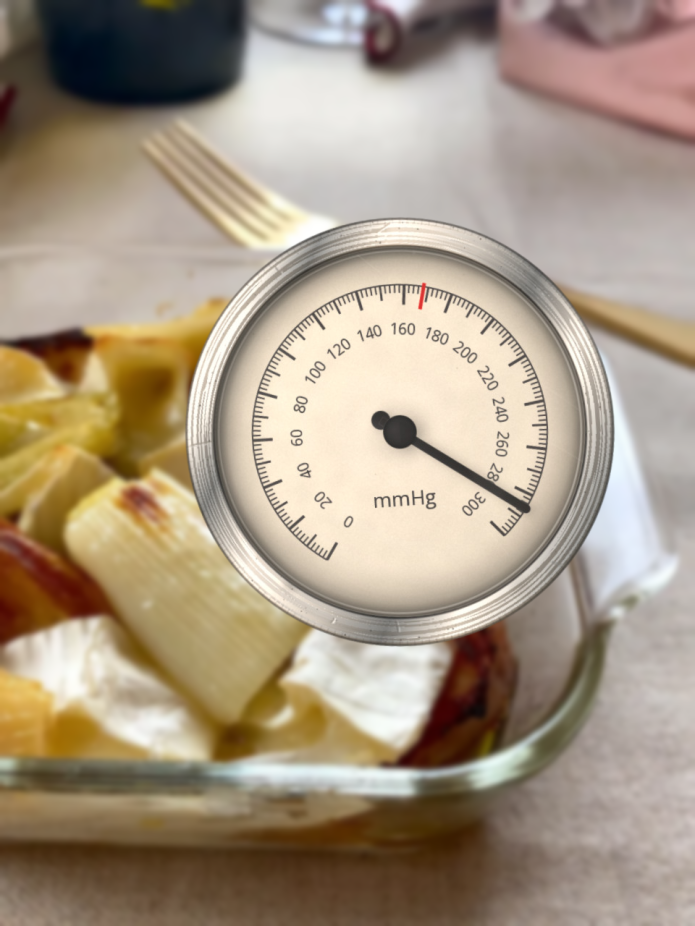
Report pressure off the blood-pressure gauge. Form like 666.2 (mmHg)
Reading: 286 (mmHg)
